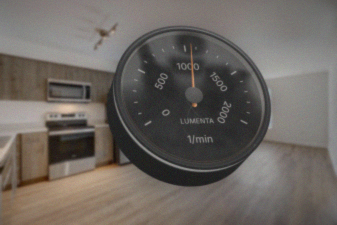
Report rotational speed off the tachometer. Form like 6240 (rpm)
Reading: 1050 (rpm)
